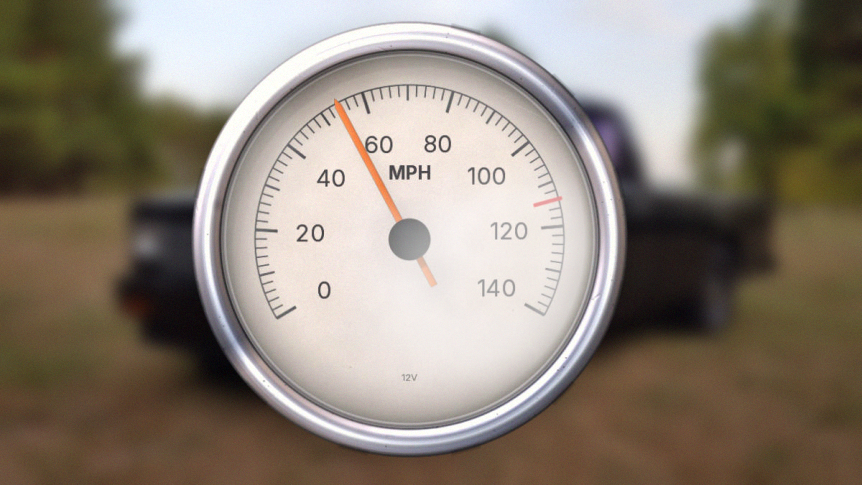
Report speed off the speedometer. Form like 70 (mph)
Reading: 54 (mph)
